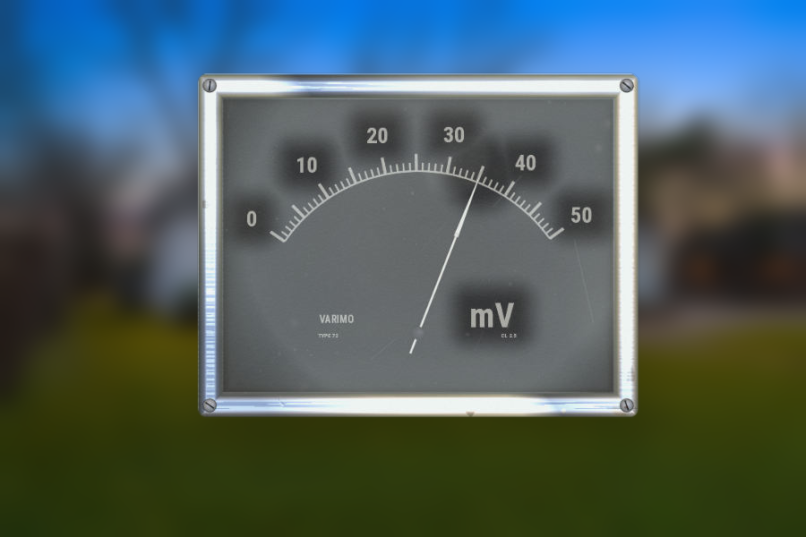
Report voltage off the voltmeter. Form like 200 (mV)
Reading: 35 (mV)
